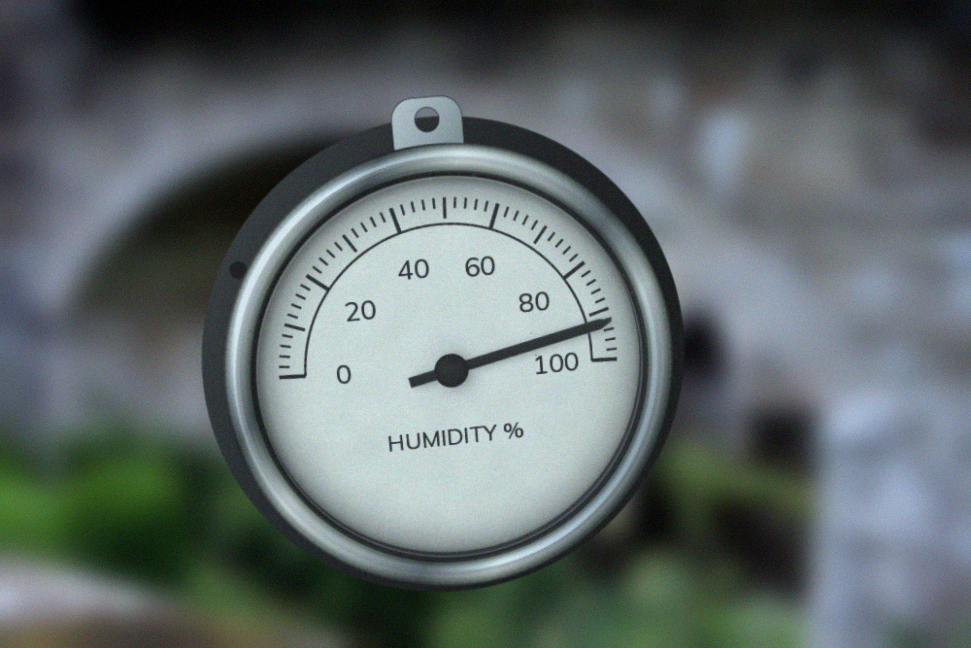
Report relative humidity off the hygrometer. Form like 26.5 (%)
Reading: 92 (%)
